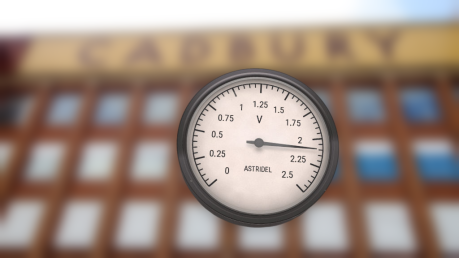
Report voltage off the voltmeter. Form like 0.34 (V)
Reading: 2.1 (V)
